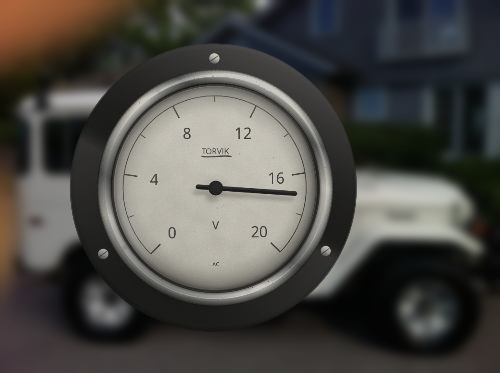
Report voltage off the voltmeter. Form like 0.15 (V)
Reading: 17 (V)
